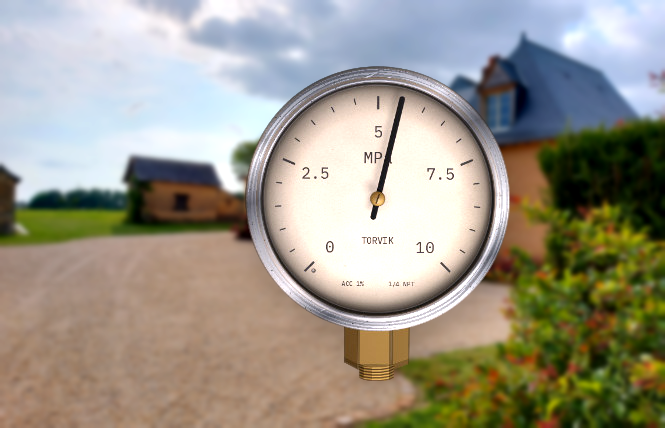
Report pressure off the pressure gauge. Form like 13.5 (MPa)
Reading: 5.5 (MPa)
